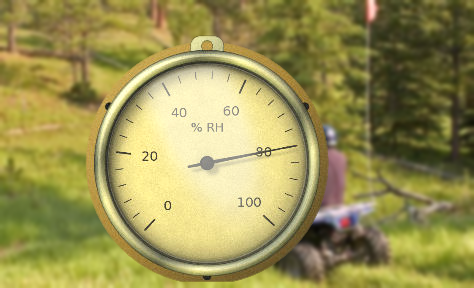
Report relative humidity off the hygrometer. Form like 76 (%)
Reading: 80 (%)
